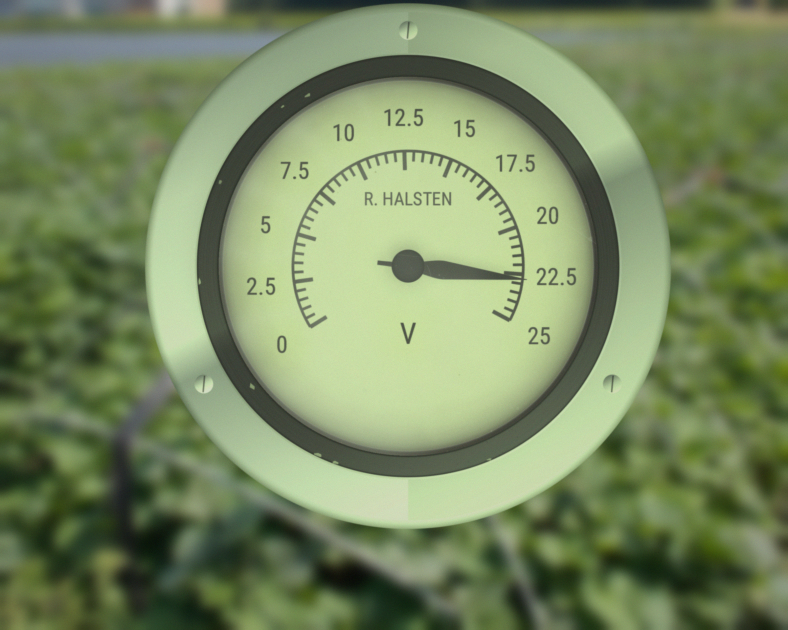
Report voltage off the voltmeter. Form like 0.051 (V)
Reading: 22.75 (V)
